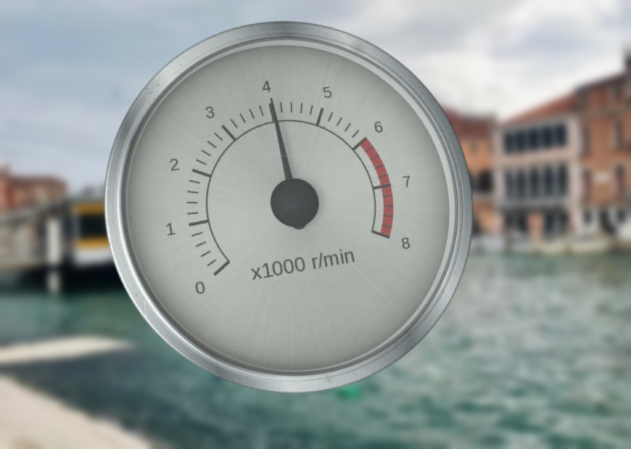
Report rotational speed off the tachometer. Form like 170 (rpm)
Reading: 4000 (rpm)
